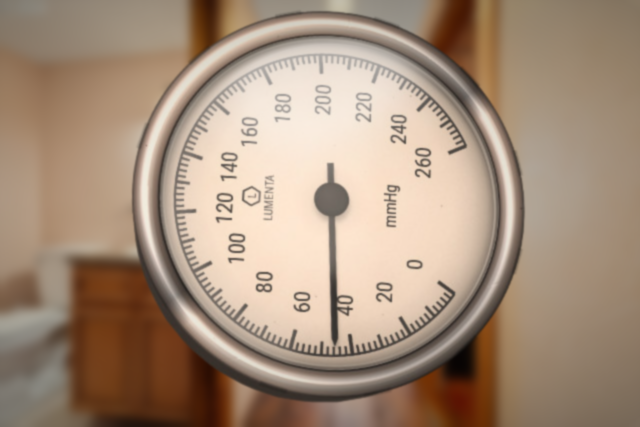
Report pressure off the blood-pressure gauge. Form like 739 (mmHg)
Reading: 46 (mmHg)
